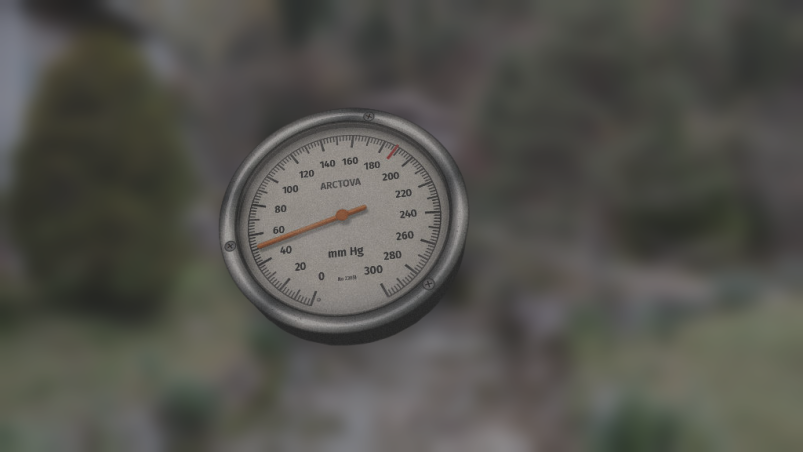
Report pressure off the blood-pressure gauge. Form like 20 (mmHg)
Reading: 50 (mmHg)
